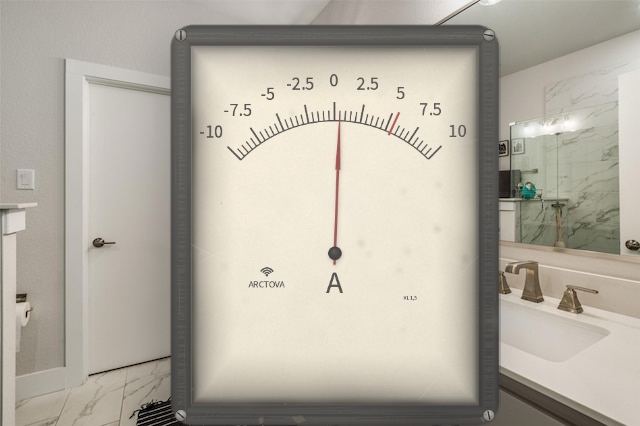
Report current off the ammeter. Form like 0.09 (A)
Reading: 0.5 (A)
